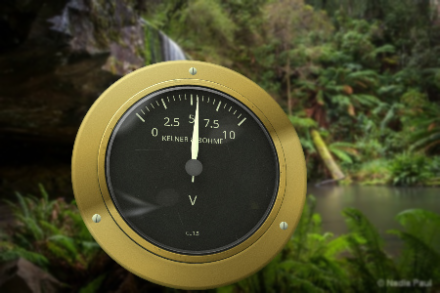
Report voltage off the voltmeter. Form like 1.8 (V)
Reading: 5.5 (V)
